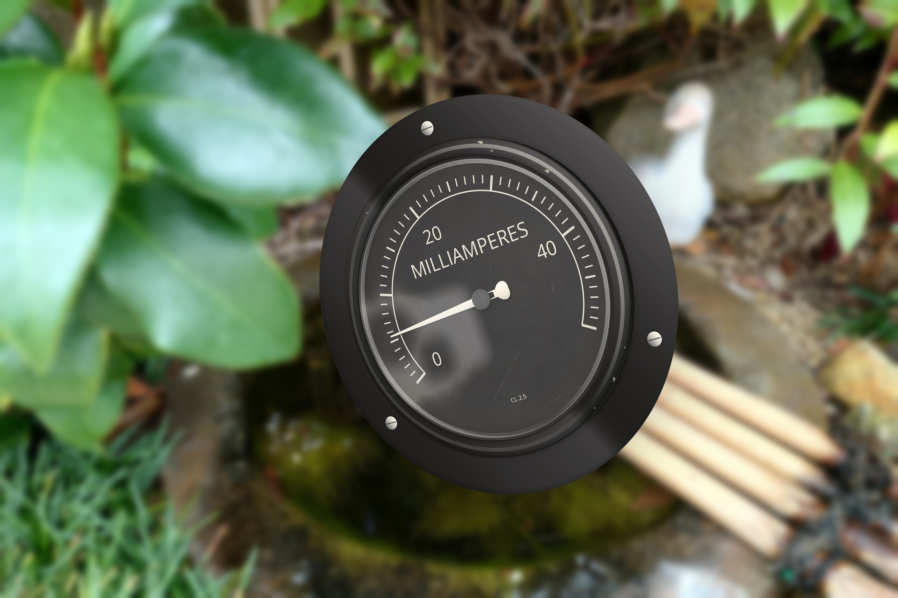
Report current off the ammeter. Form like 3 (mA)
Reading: 5.5 (mA)
